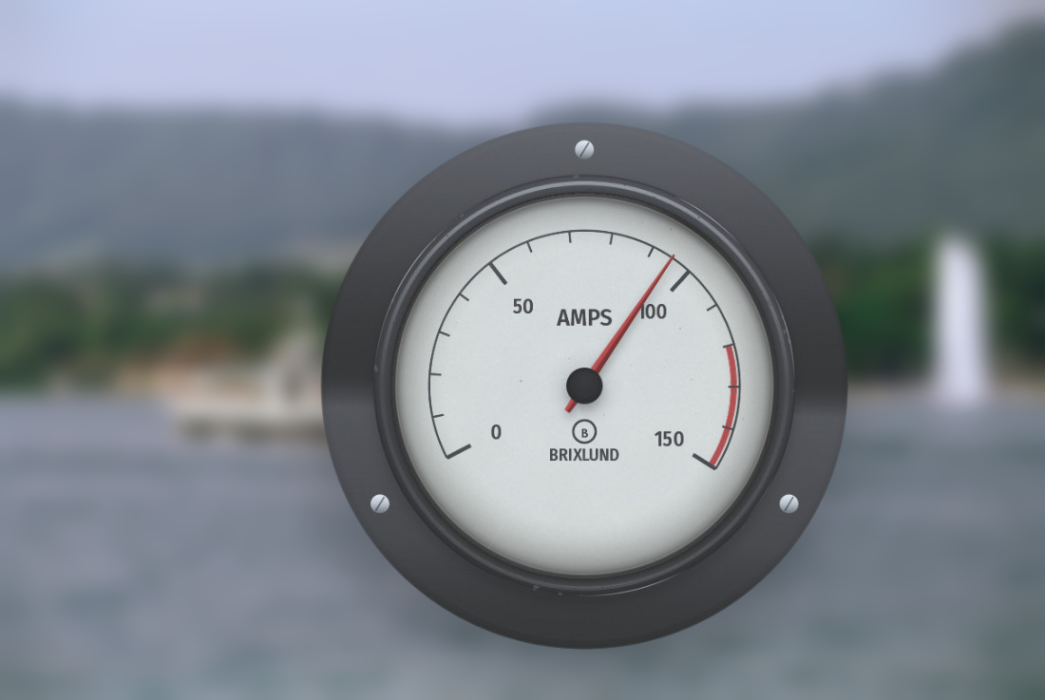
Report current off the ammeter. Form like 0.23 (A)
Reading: 95 (A)
